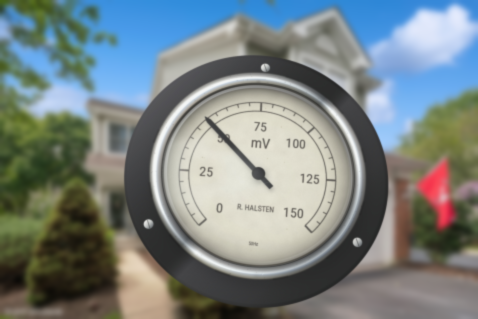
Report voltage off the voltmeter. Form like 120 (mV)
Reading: 50 (mV)
